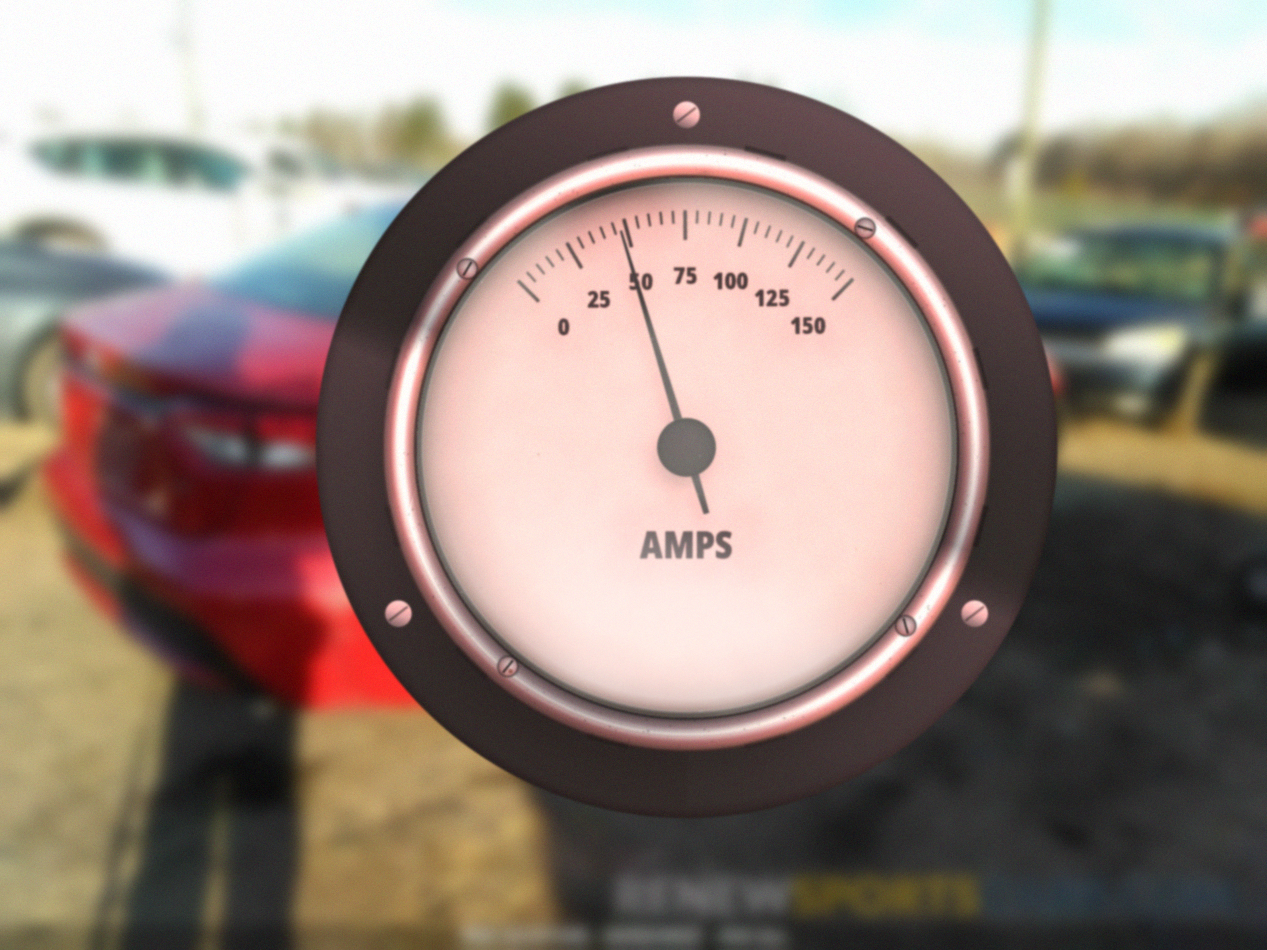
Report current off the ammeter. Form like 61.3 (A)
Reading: 47.5 (A)
